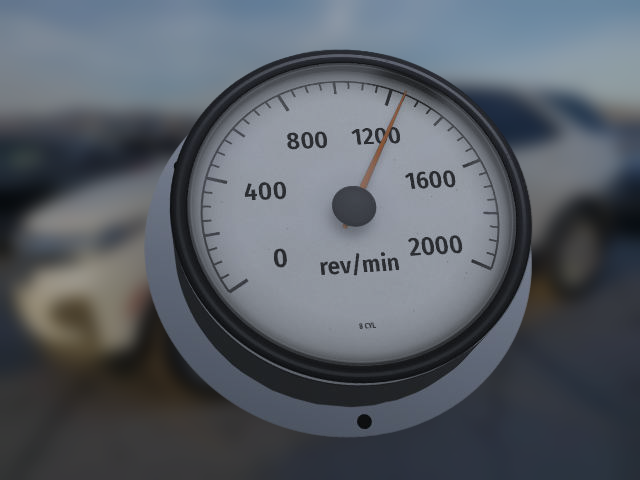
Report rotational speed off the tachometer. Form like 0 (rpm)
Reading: 1250 (rpm)
